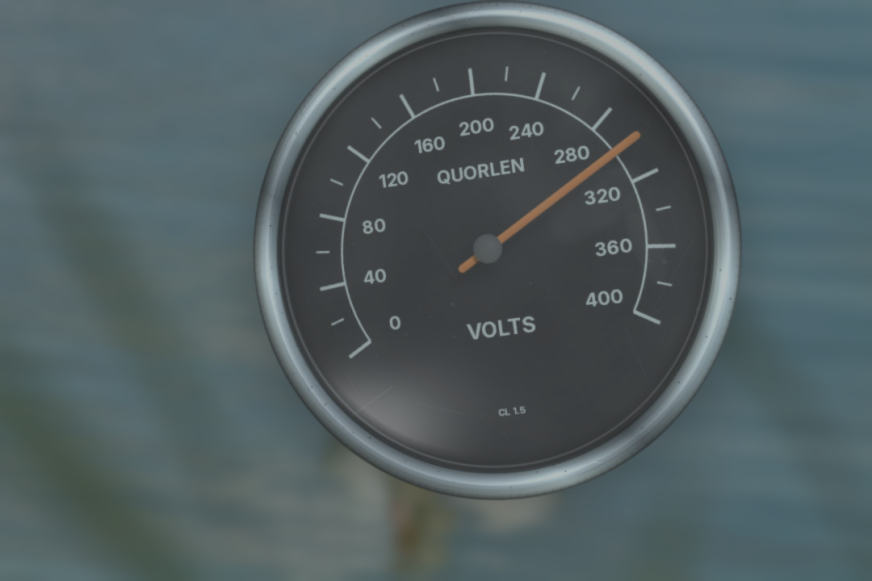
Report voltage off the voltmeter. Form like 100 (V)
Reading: 300 (V)
